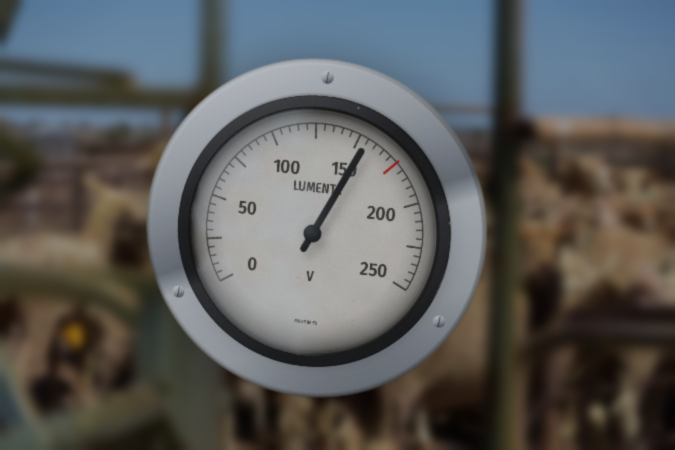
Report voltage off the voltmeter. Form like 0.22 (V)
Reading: 155 (V)
